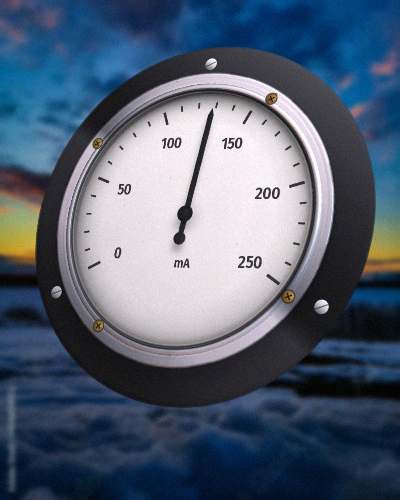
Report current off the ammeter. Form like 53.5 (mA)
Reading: 130 (mA)
